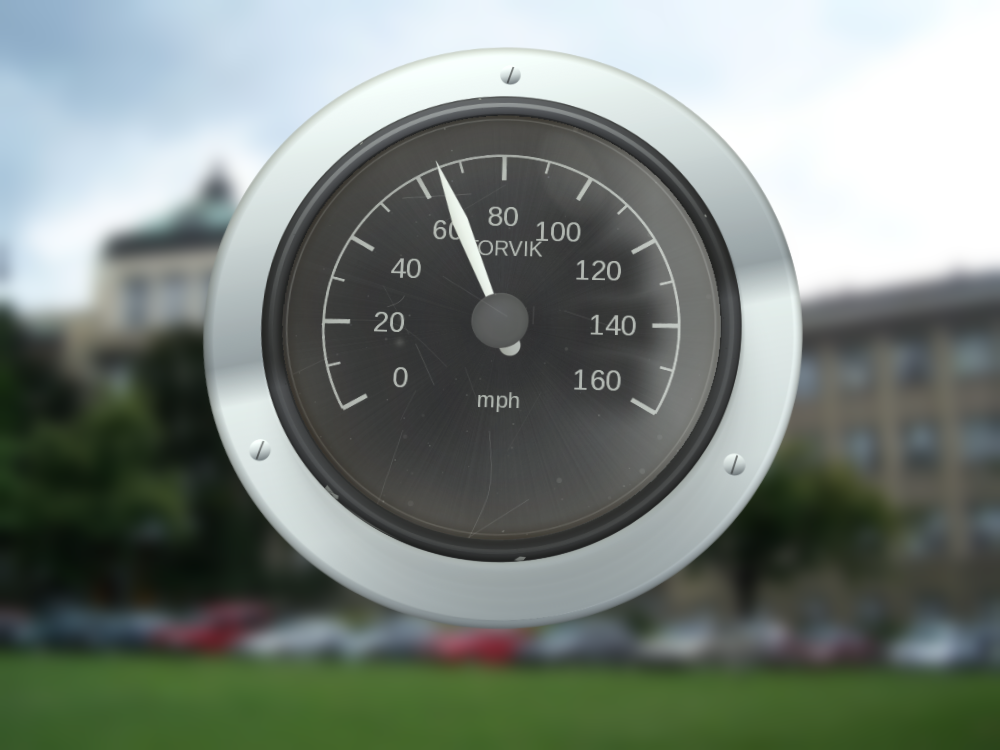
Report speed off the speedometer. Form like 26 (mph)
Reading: 65 (mph)
